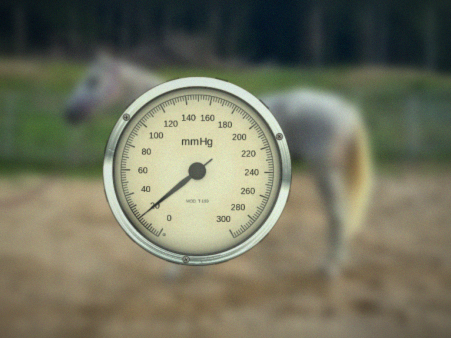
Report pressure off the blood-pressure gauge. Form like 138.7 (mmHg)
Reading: 20 (mmHg)
